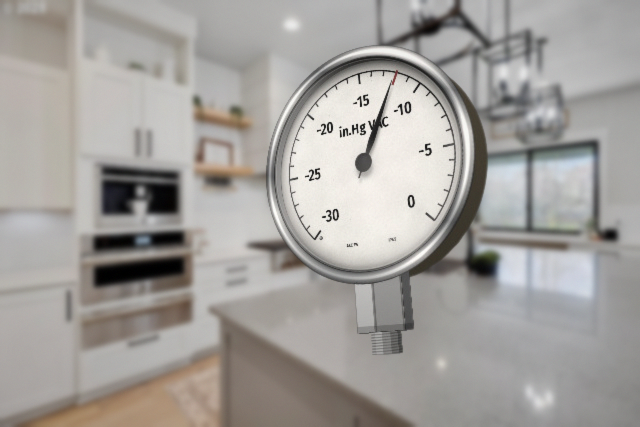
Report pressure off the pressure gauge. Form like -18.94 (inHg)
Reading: -12 (inHg)
